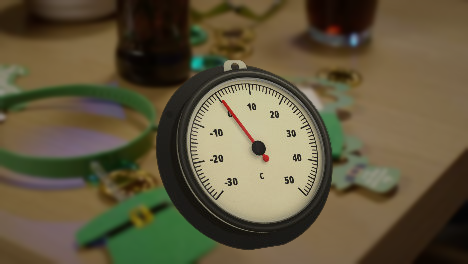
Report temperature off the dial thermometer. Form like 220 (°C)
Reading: 0 (°C)
